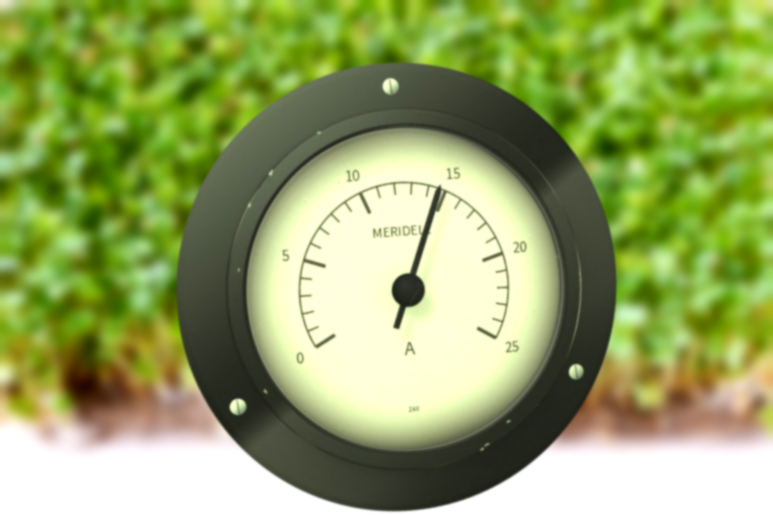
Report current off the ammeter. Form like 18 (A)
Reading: 14.5 (A)
